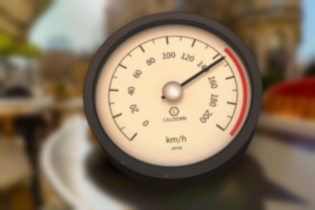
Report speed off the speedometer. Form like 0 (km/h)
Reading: 145 (km/h)
